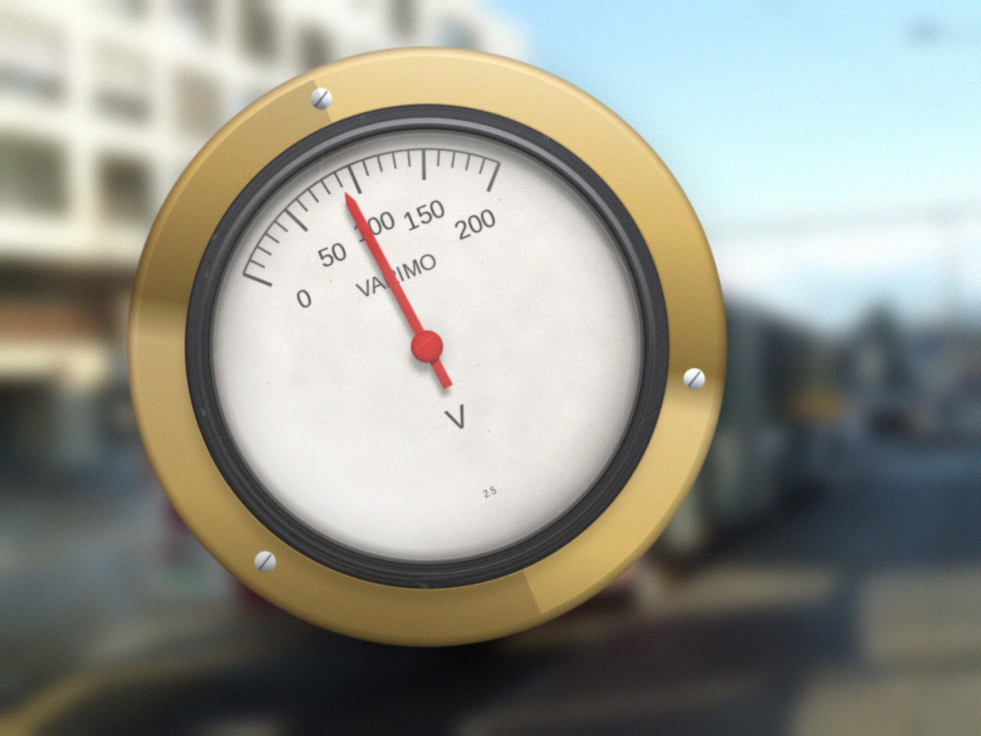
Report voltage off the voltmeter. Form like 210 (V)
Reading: 90 (V)
